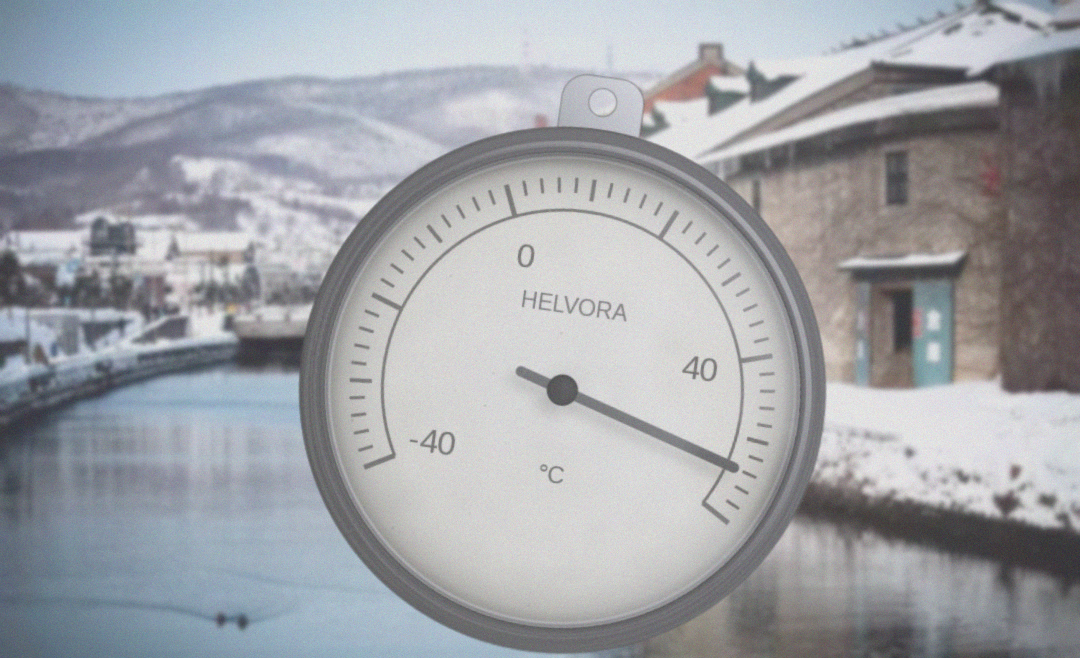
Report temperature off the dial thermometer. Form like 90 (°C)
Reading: 54 (°C)
